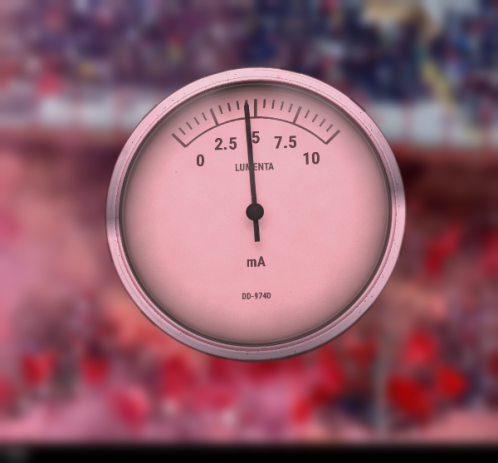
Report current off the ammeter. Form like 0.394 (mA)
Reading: 4.5 (mA)
